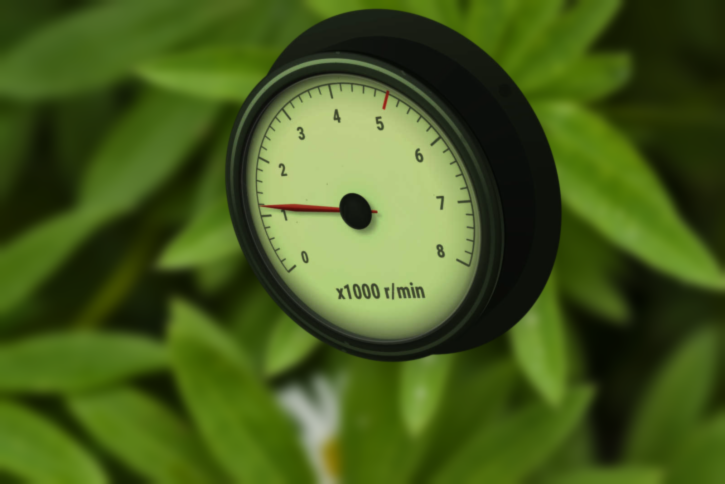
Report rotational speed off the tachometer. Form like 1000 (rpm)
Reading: 1200 (rpm)
